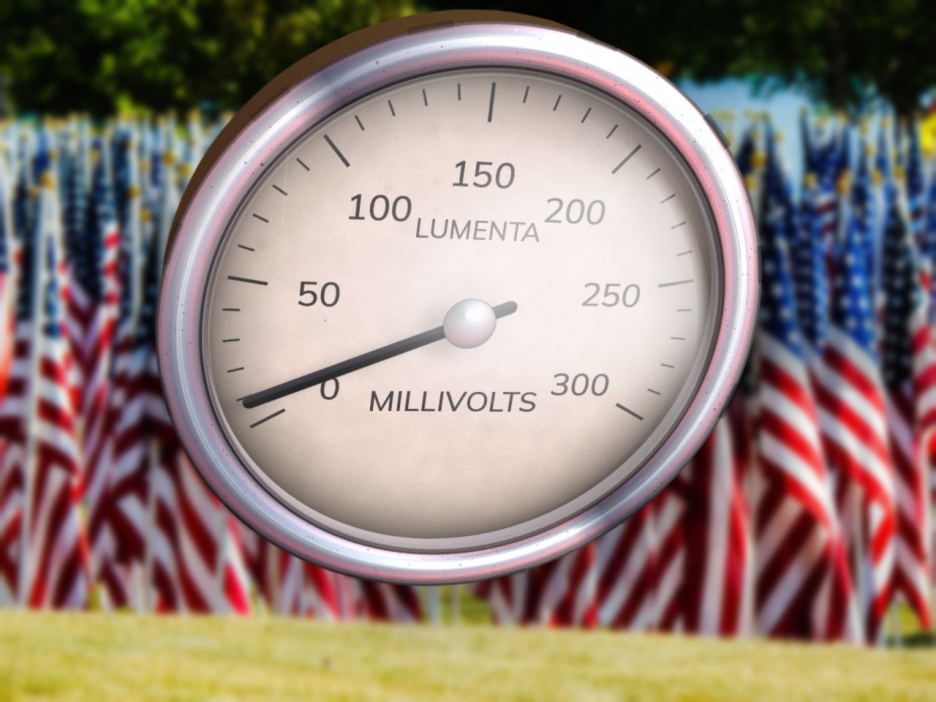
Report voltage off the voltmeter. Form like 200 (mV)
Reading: 10 (mV)
